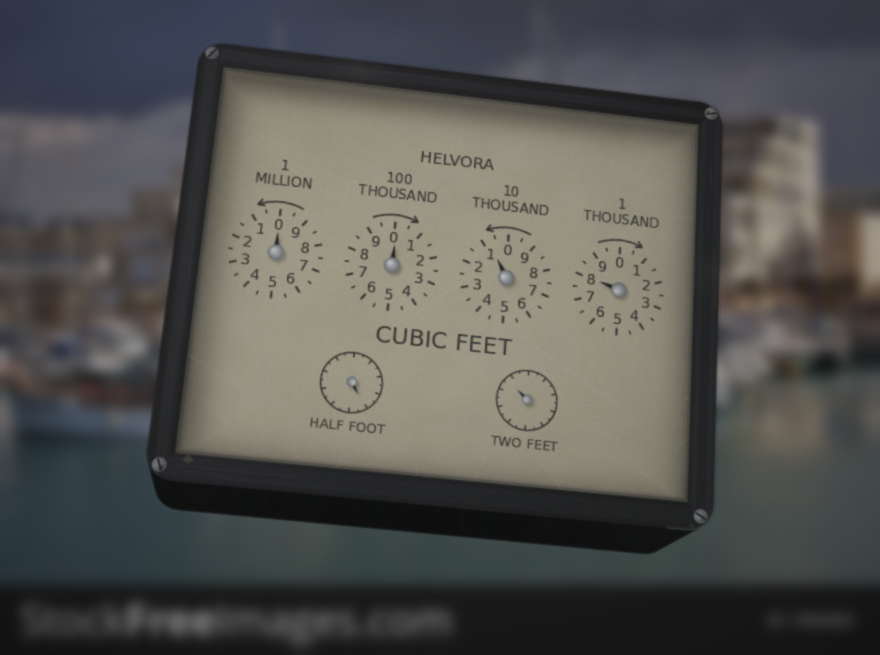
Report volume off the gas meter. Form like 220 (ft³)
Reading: 800 (ft³)
